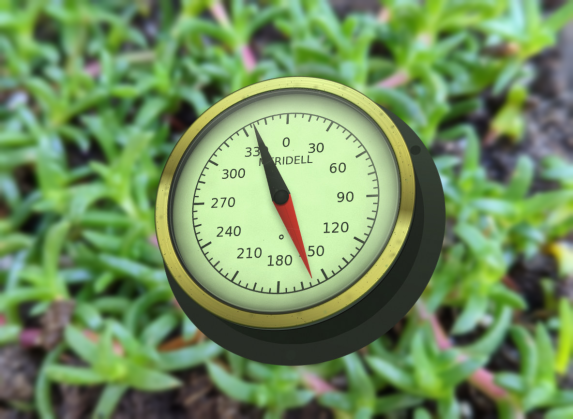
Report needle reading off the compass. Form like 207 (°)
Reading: 157.5 (°)
